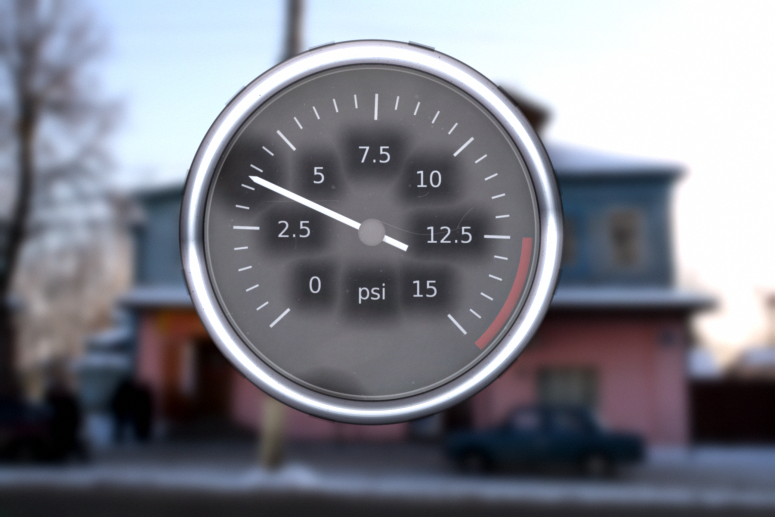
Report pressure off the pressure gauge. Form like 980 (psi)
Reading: 3.75 (psi)
